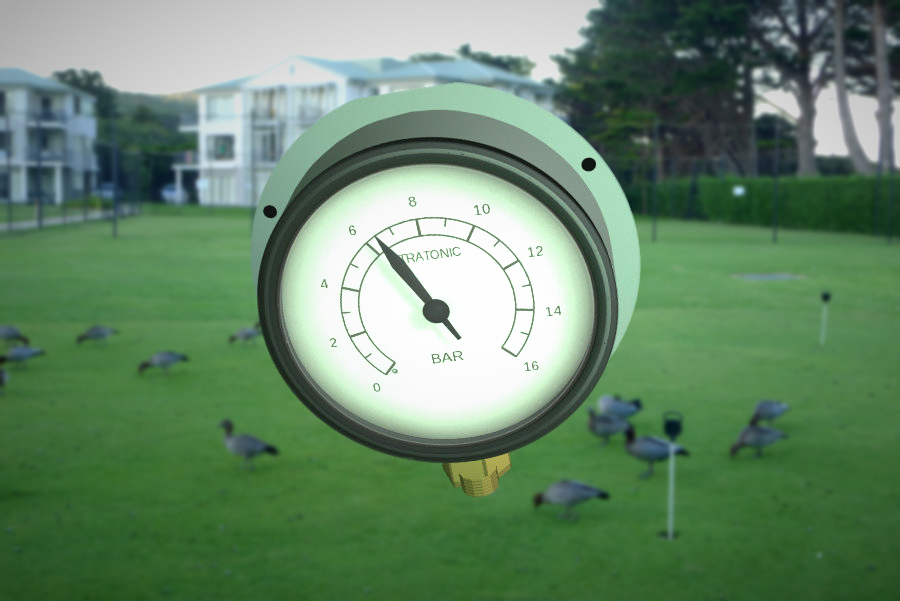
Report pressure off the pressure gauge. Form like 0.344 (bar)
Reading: 6.5 (bar)
